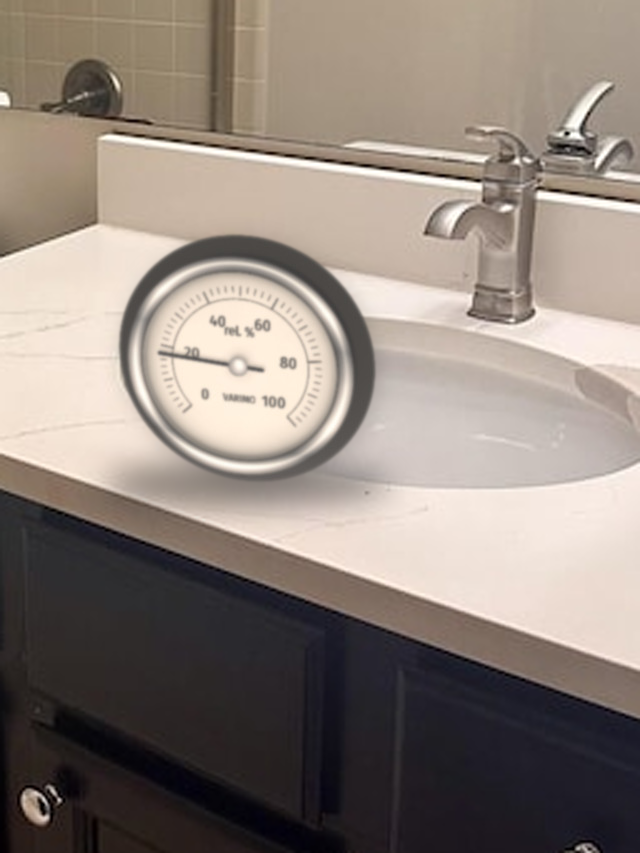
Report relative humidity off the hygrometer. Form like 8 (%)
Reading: 18 (%)
